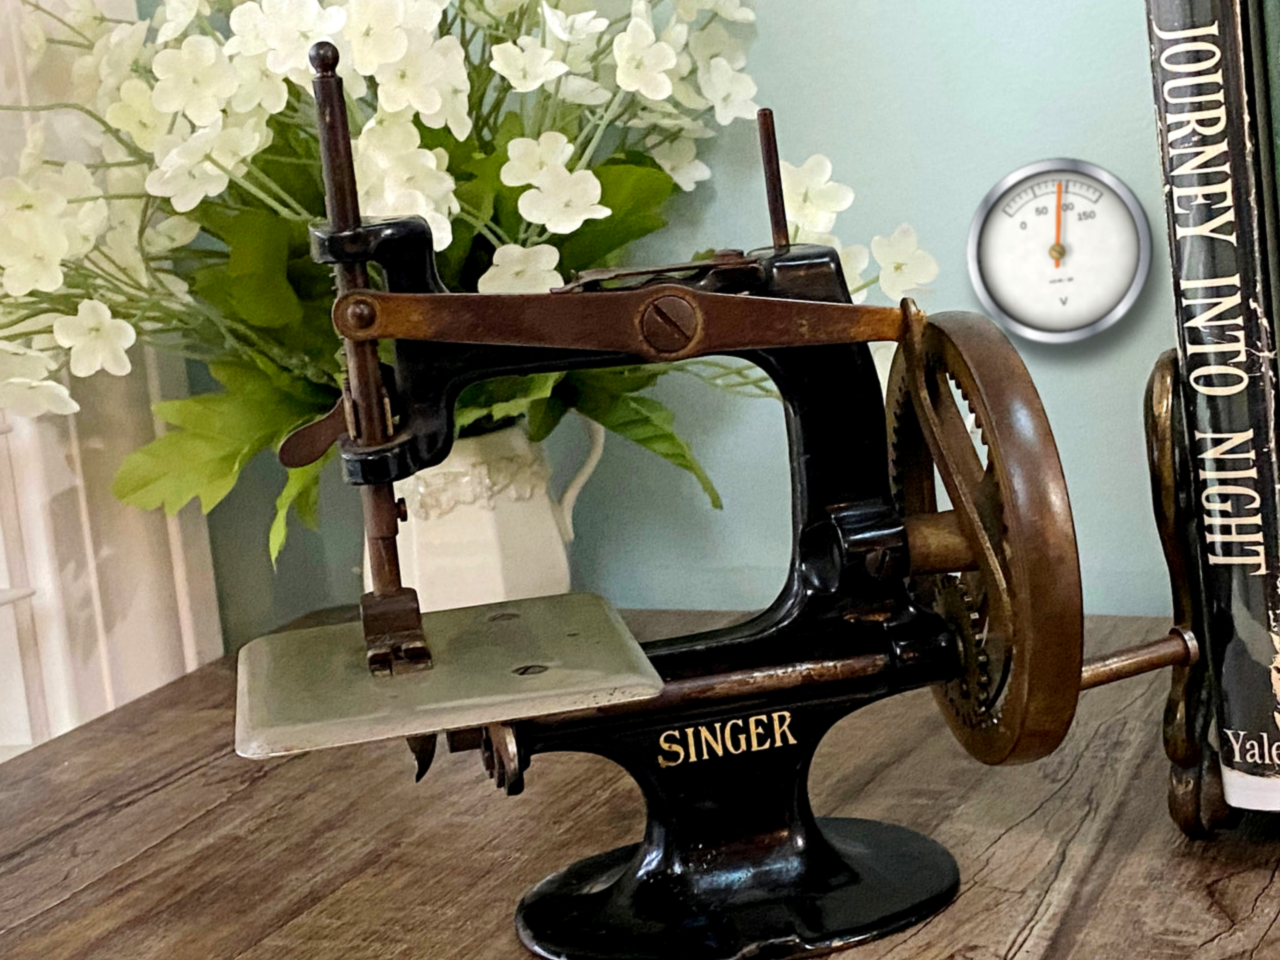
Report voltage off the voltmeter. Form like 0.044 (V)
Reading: 90 (V)
